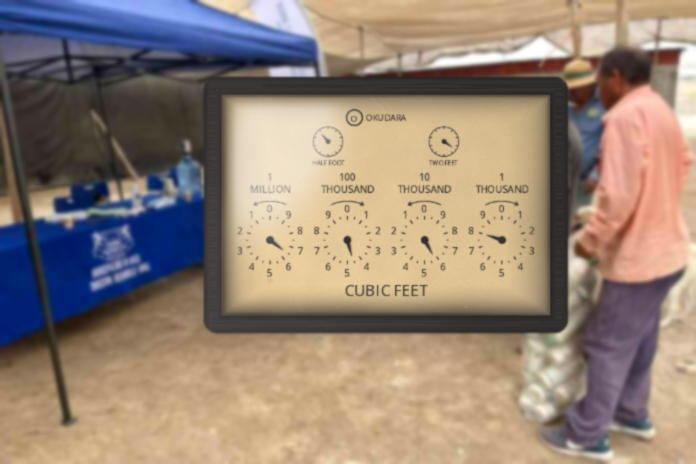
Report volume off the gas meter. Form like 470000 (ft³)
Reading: 645800 (ft³)
